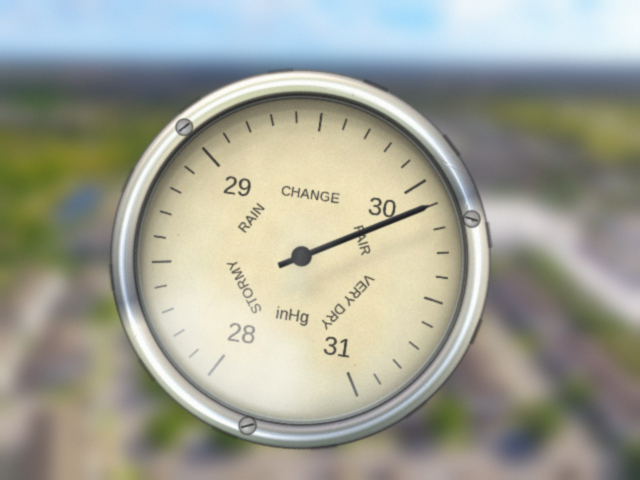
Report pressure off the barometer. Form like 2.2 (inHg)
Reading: 30.1 (inHg)
